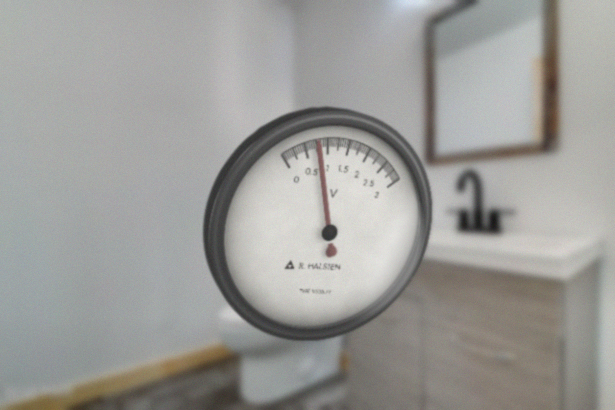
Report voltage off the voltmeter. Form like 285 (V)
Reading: 0.75 (V)
